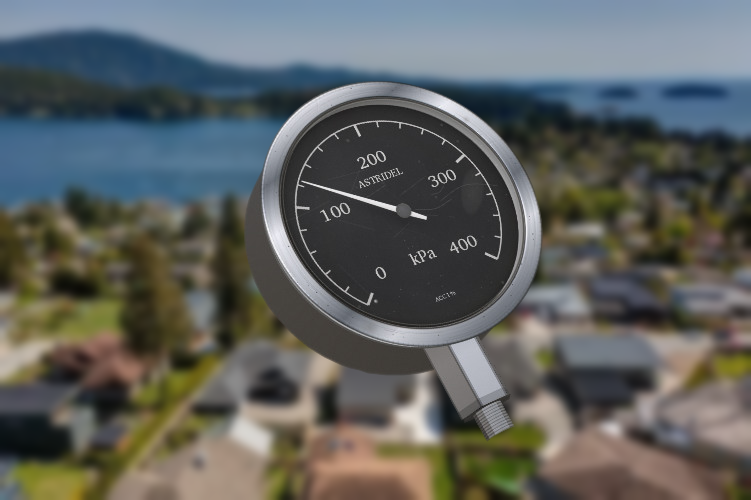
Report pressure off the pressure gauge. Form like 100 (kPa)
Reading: 120 (kPa)
